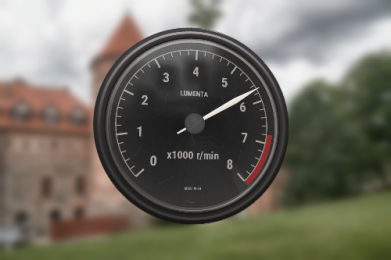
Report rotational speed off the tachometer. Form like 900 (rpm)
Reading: 5700 (rpm)
